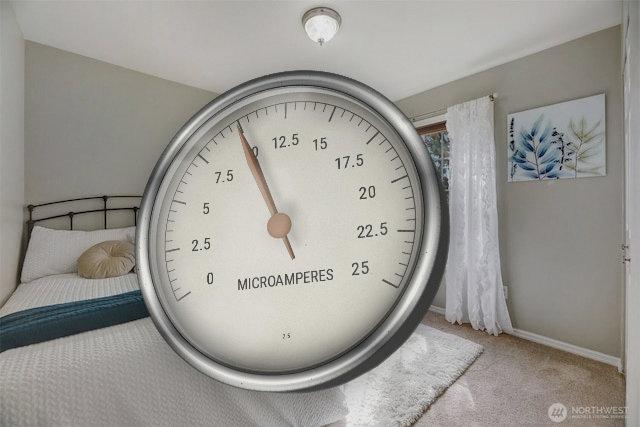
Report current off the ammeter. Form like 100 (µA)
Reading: 10 (µA)
